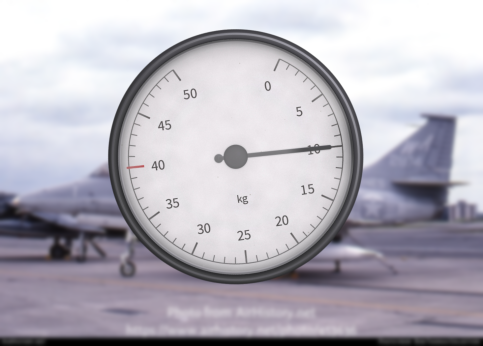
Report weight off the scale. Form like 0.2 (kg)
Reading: 10 (kg)
